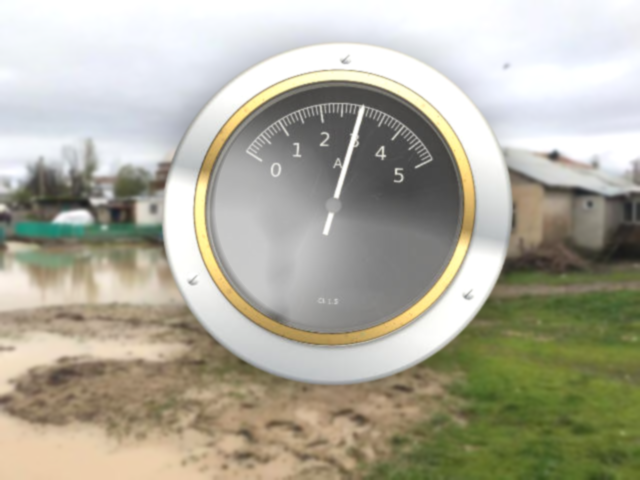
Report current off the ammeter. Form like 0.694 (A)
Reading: 3 (A)
